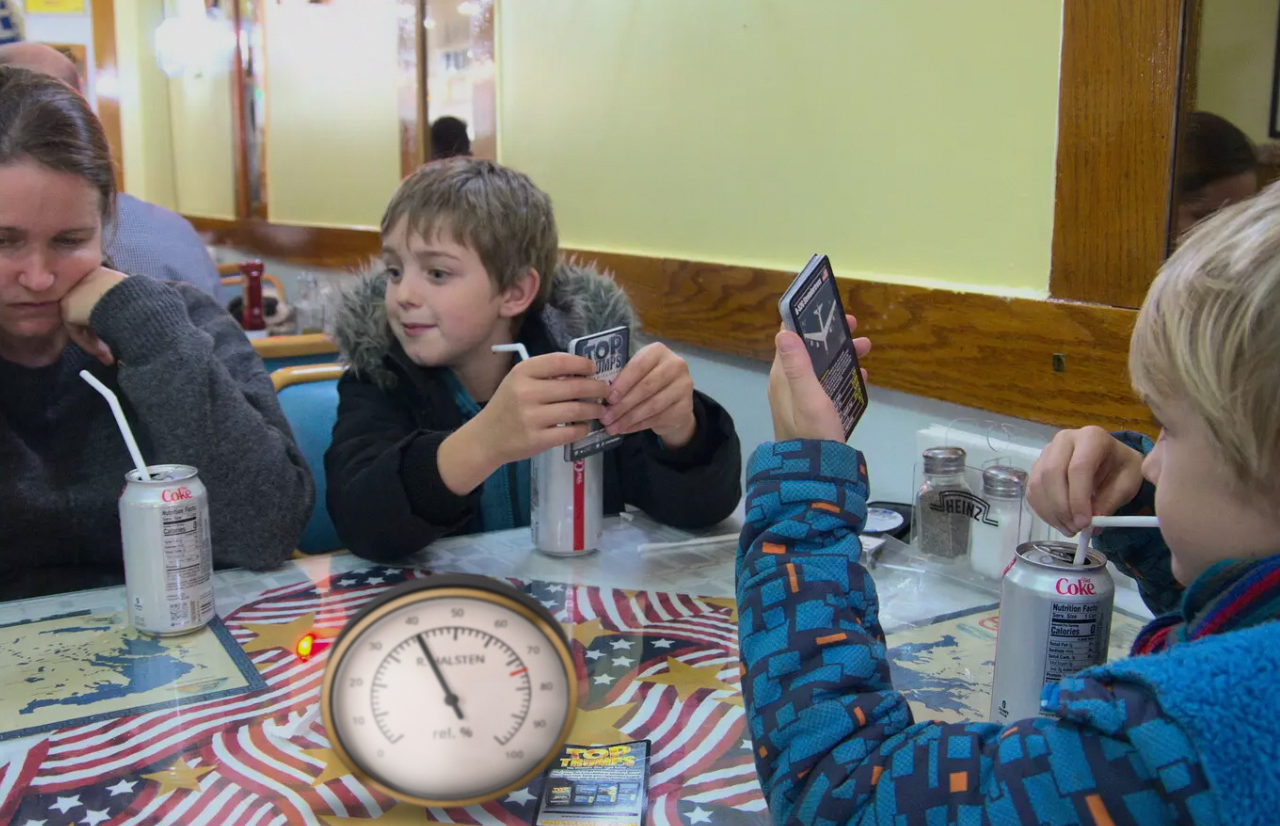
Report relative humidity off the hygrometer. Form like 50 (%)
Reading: 40 (%)
